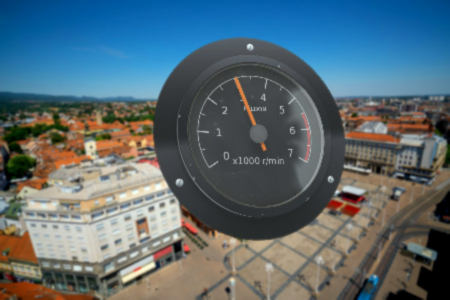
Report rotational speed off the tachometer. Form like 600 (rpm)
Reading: 3000 (rpm)
